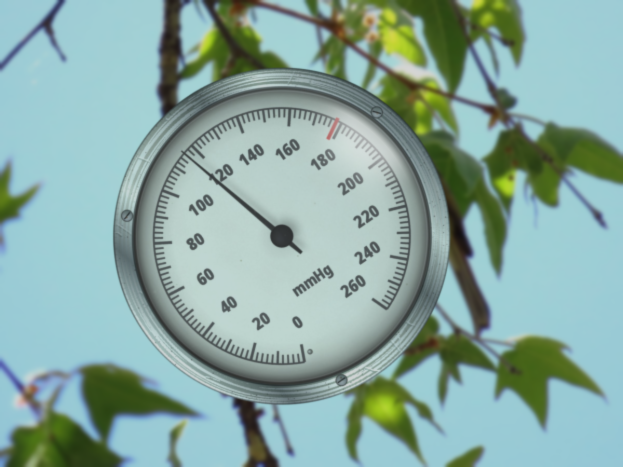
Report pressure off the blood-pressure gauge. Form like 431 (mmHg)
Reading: 116 (mmHg)
